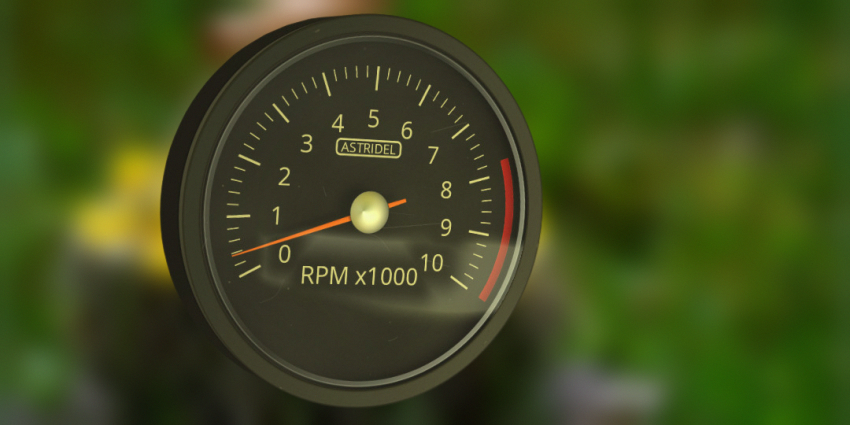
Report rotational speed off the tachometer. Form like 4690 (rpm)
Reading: 400 (rpm)
